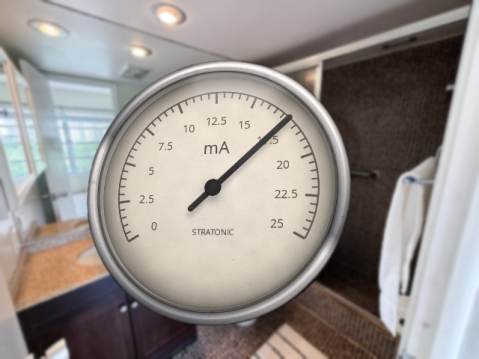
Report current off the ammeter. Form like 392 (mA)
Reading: 17.5 (mA)
